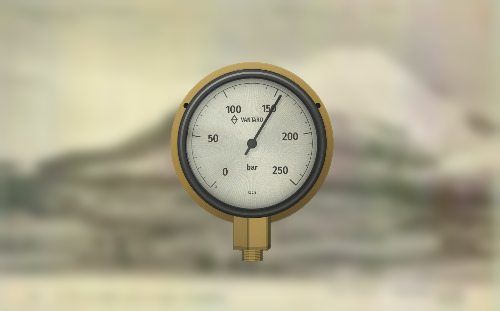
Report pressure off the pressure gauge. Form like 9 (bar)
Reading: 155 (bar)
